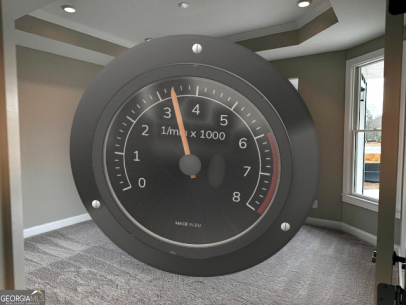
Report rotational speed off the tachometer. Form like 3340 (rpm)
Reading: 3400 (rpm)
